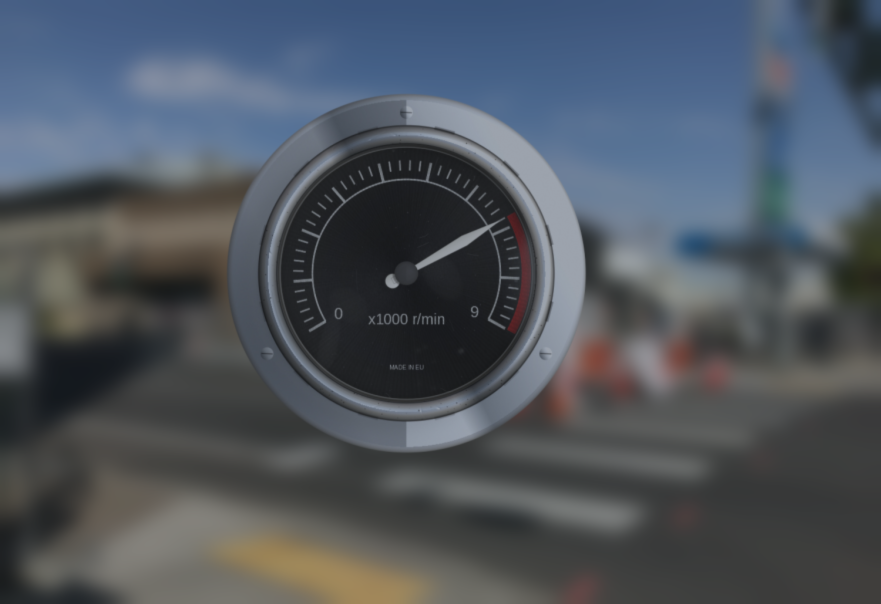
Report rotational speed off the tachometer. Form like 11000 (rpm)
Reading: 6800 (rpm)
